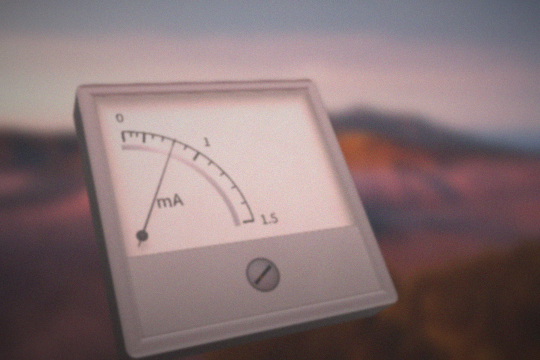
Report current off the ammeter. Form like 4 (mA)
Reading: 0.8 (mA)
